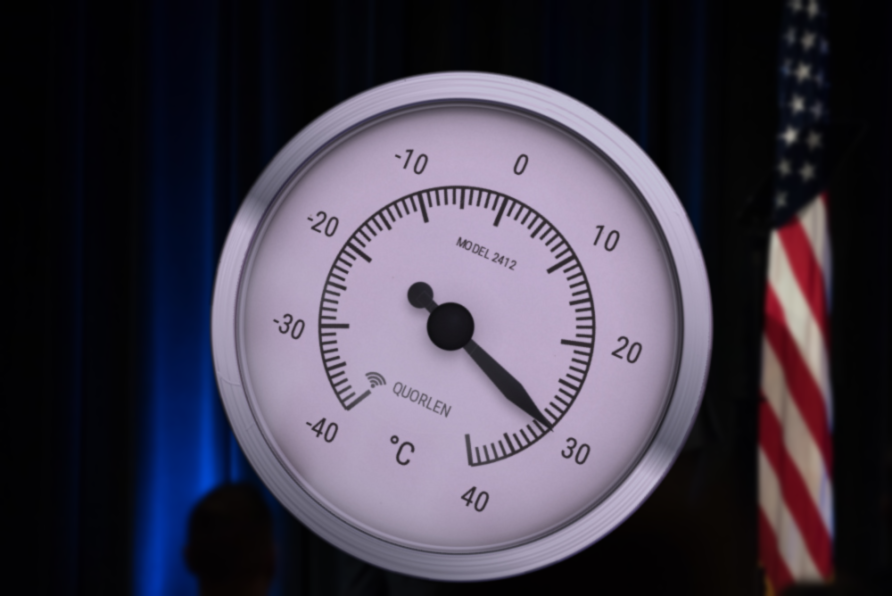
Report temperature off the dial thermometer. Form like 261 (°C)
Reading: 30 (°C)
